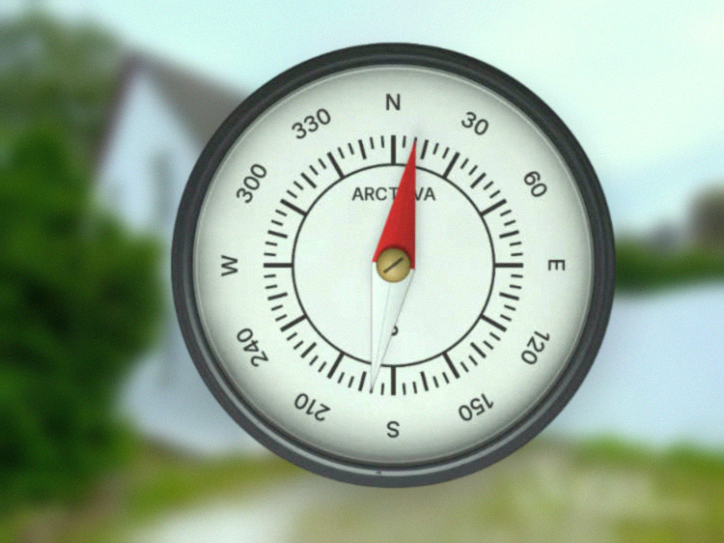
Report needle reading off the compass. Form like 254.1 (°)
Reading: 10 (°)
